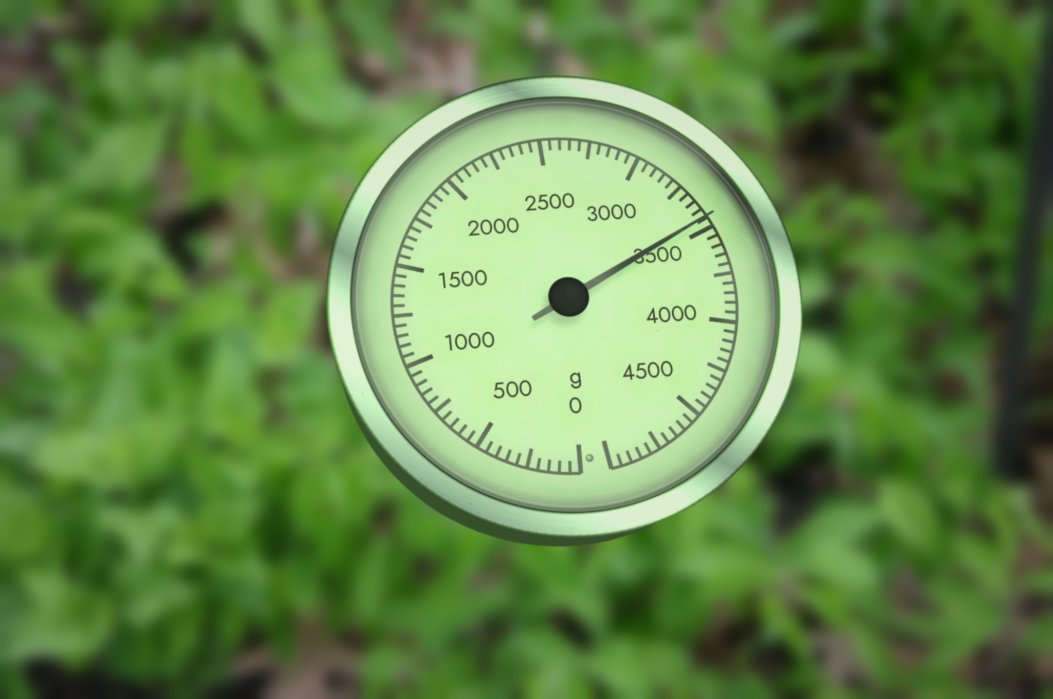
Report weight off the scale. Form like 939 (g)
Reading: 3450 (g)
